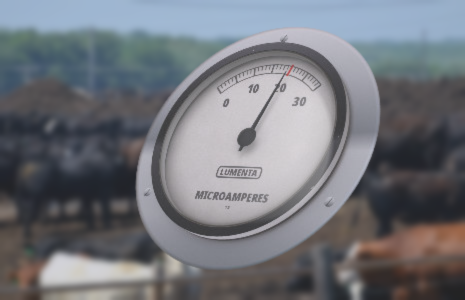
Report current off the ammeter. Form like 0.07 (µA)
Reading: 20 (µA)
